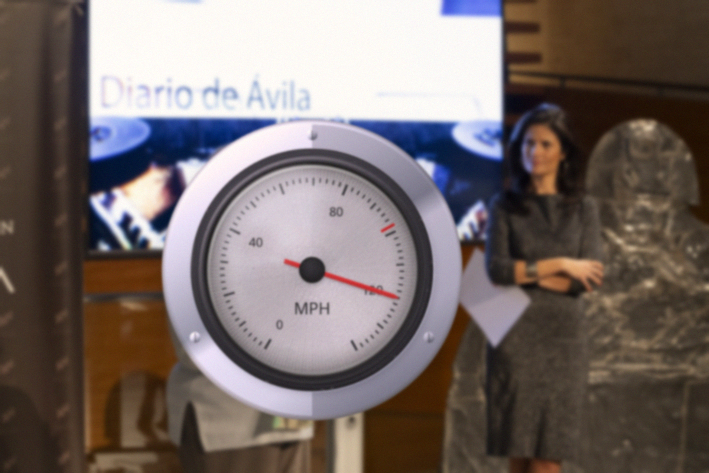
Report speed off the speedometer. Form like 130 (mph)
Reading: 120 (mph)
